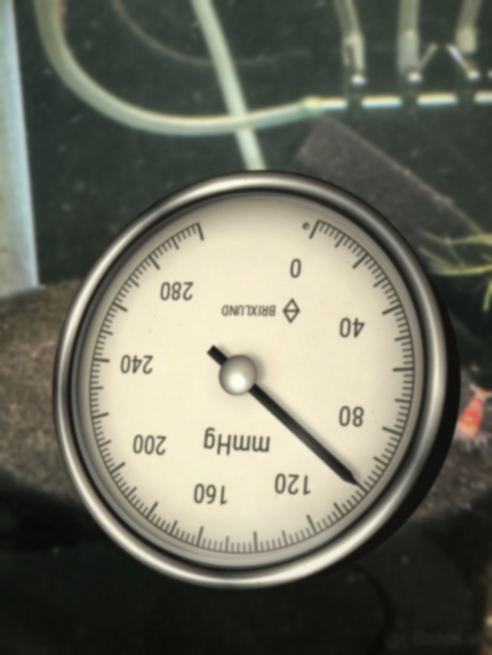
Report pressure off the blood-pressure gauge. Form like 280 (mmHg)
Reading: 100 (mmHg)
